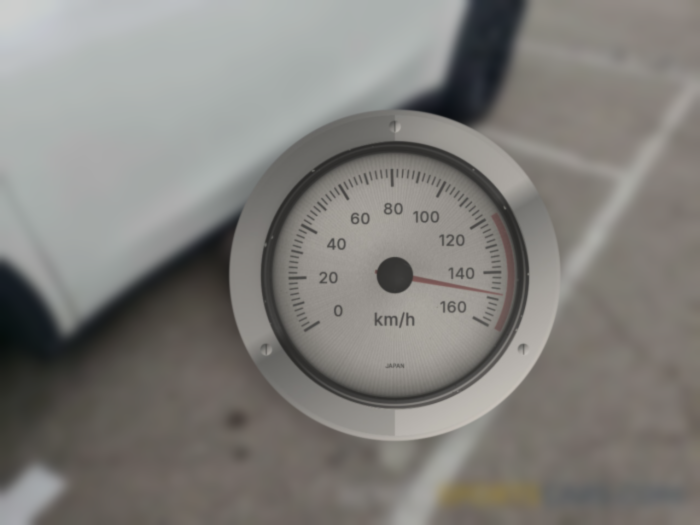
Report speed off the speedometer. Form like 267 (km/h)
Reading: 148 (km/h)
